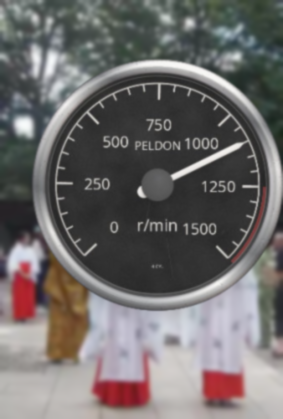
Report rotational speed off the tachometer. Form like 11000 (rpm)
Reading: 1100 (rpm)
